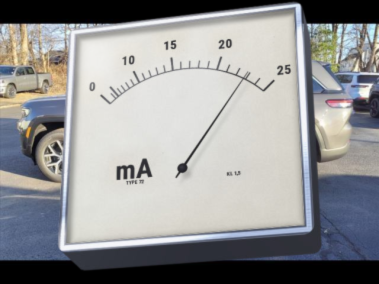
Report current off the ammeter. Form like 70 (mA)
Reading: 23 (mA)
